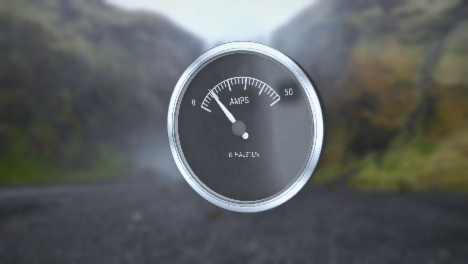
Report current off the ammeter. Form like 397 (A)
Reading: 10 (A)
